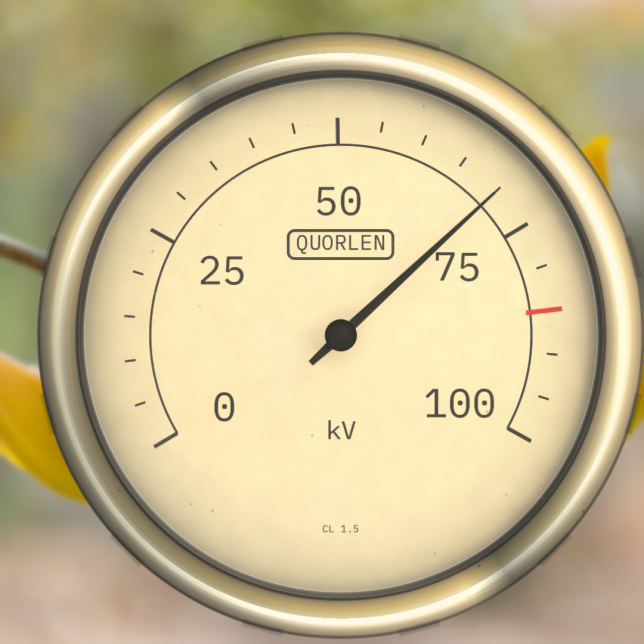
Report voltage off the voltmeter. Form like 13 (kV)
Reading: 70 (kV)
